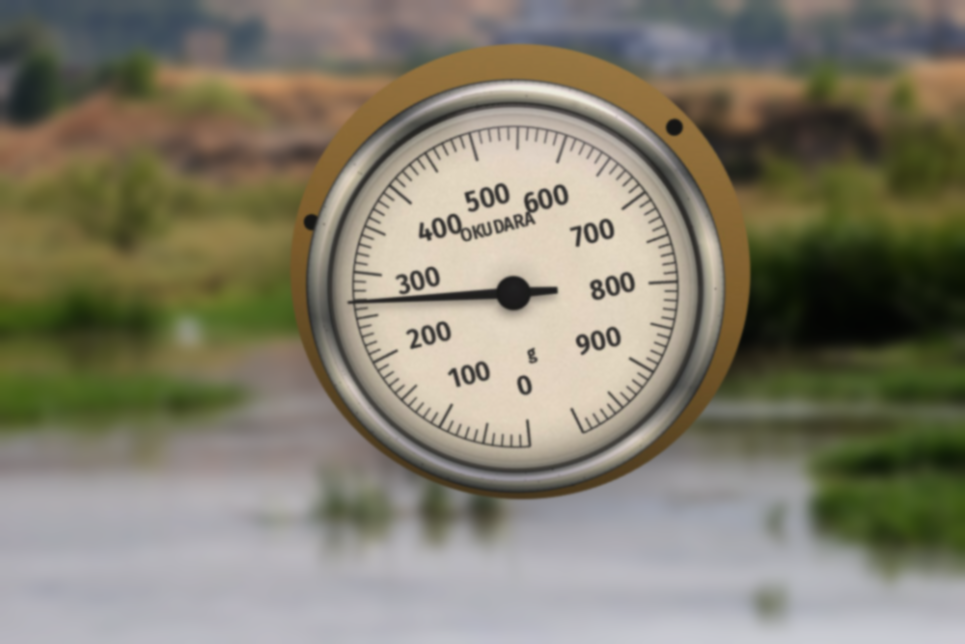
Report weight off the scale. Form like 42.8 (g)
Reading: 270 (g)
